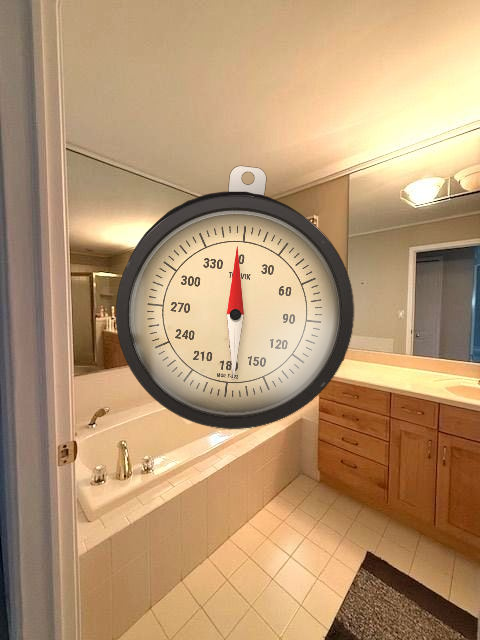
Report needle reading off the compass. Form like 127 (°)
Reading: 355 (°)
